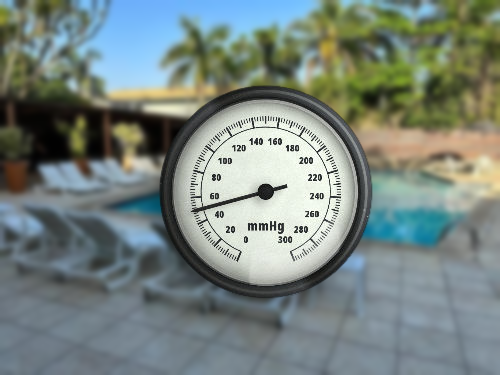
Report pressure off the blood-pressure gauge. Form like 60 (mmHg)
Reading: 50 (mmHg)
